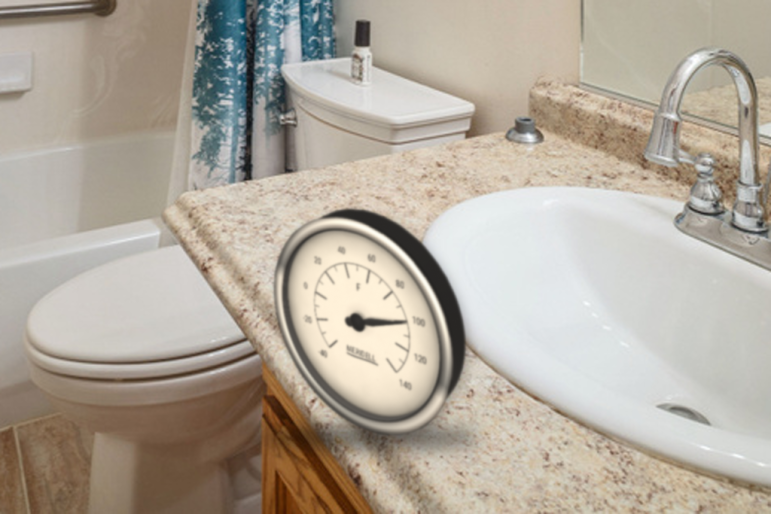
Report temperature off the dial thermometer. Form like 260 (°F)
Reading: 100 (°F)
